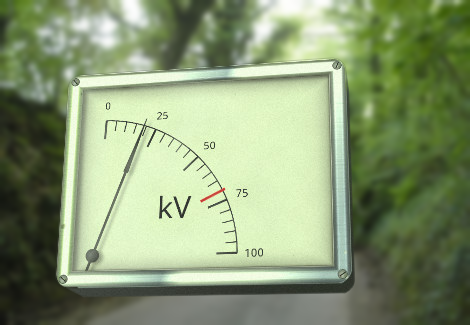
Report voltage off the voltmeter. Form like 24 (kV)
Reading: 20 (kV)
